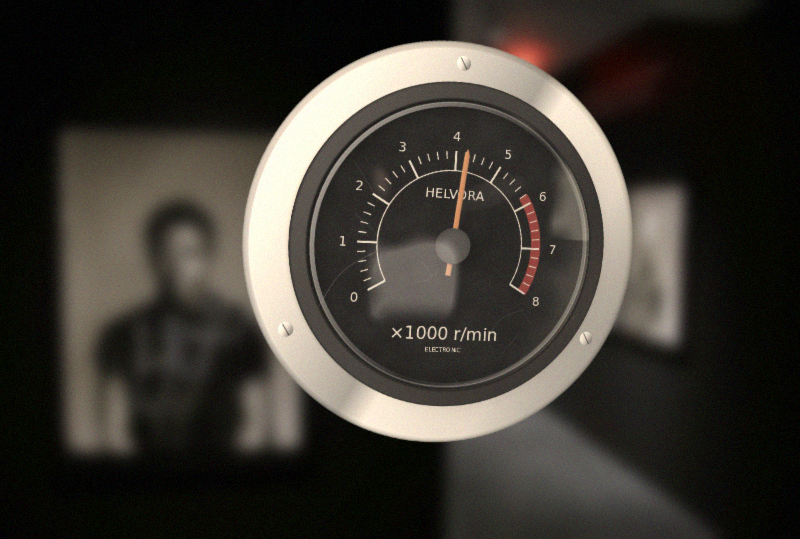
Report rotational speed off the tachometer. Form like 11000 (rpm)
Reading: 4200 (rpm)
